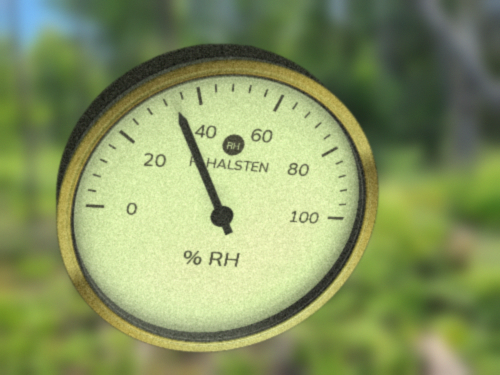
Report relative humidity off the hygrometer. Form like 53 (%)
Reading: 34 (%)
